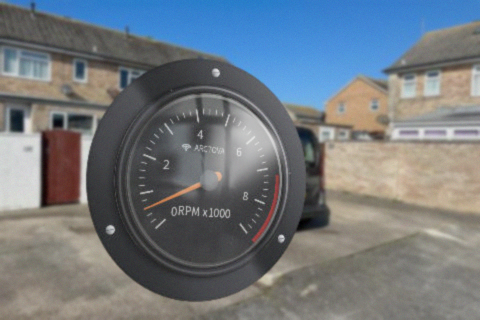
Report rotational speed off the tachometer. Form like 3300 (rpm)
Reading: 600 (rpm)
